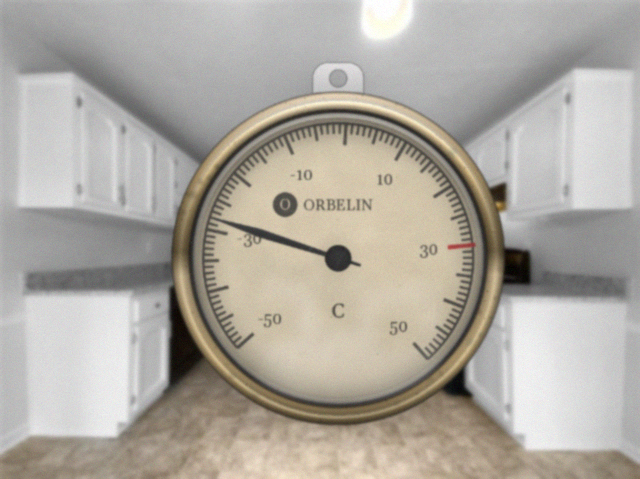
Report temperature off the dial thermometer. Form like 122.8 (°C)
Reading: -28 (°C)
